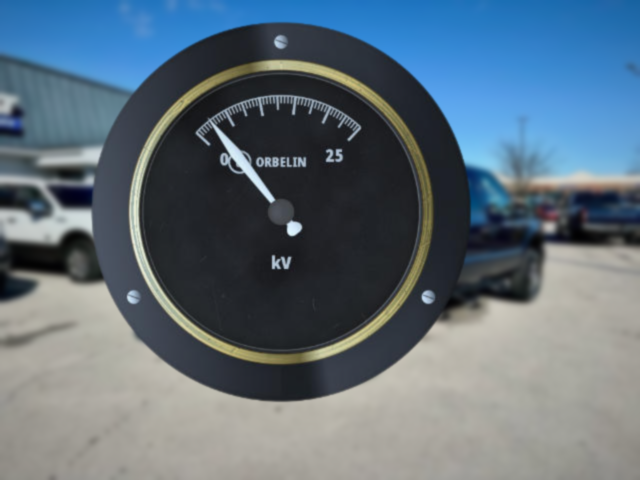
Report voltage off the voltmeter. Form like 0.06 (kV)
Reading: 2.5 (kV)
